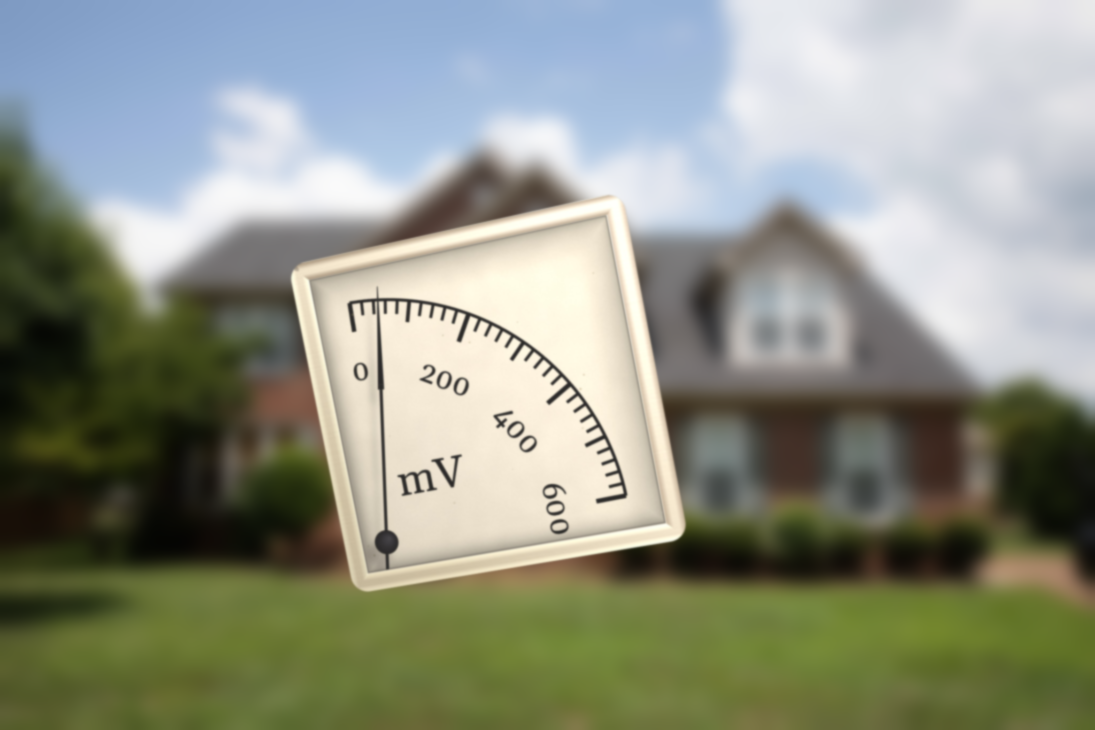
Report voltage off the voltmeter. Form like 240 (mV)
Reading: 50 (mV)
